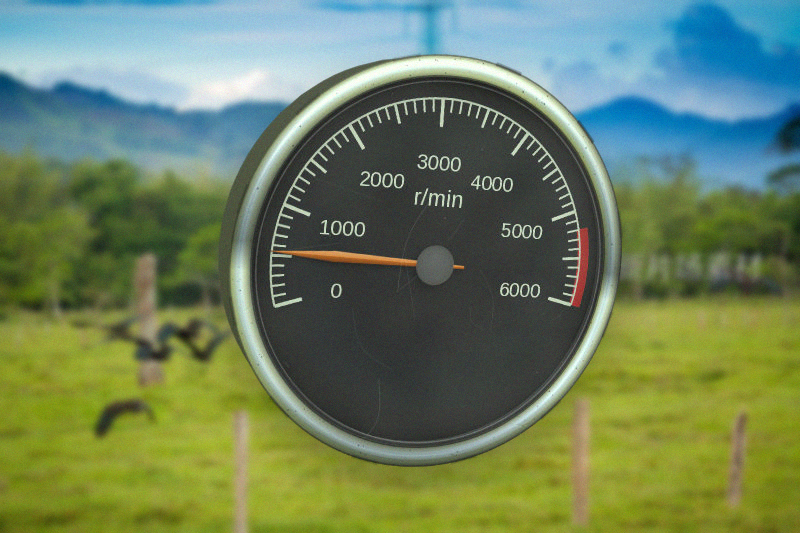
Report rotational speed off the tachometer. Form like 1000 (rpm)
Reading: 550 (rpm)
